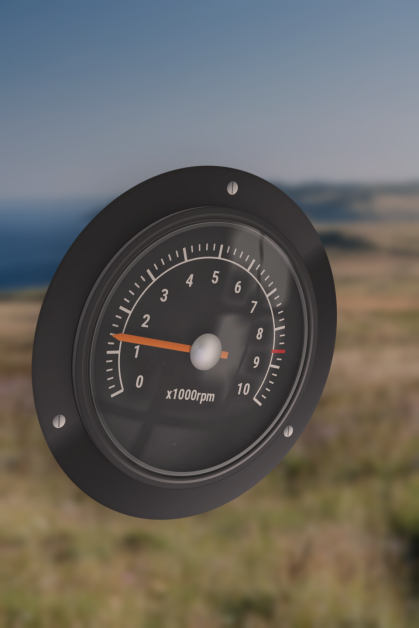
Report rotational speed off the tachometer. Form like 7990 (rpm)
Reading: 1400 (rpm)
